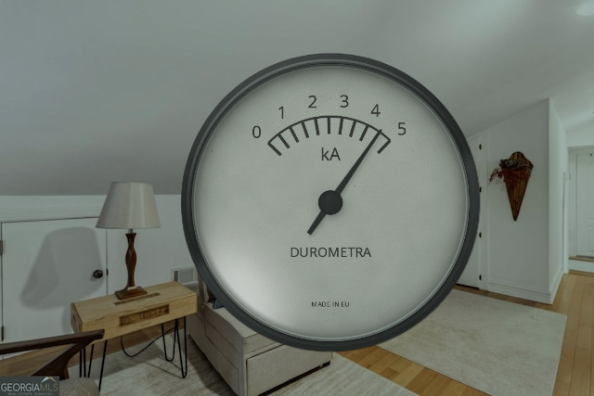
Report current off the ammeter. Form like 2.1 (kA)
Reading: 4.5 (kA)
